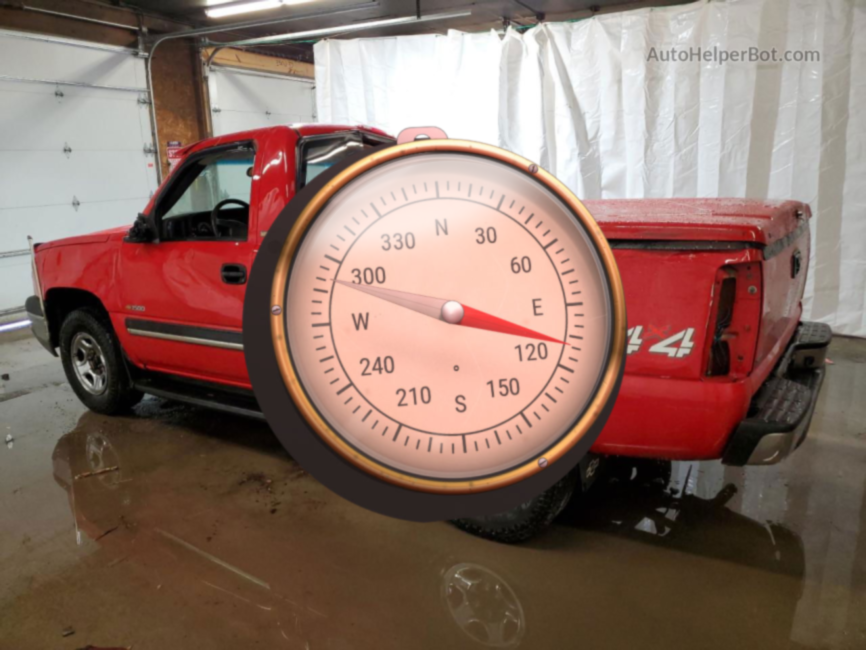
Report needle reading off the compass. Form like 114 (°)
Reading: 110 (°)
